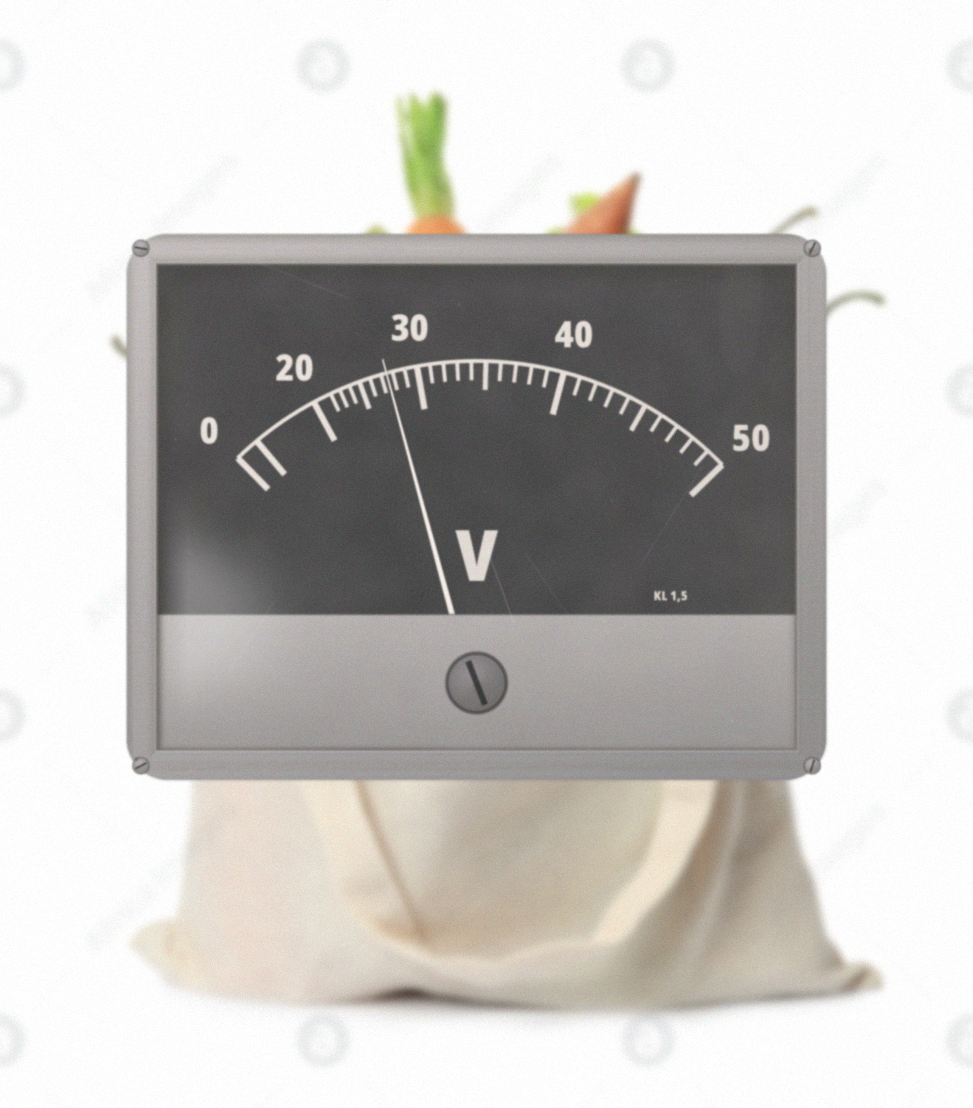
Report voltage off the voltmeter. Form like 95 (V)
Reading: 27.5 (V)
